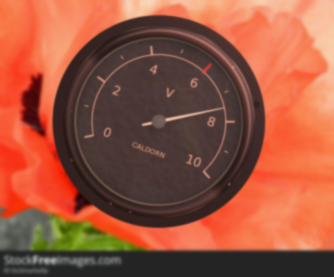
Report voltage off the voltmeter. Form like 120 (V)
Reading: 7.5 (V)
